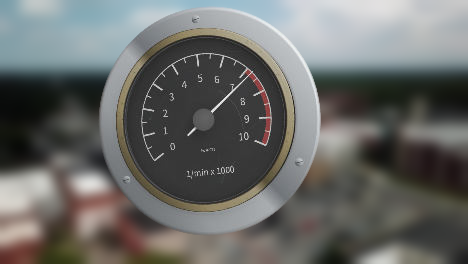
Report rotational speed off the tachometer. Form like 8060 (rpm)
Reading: 7250 (rpm)
